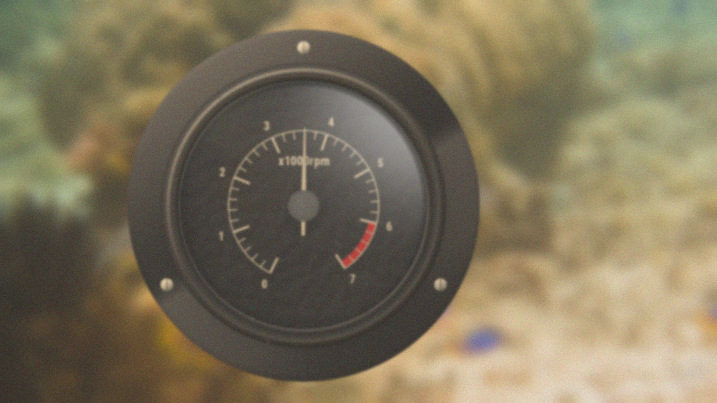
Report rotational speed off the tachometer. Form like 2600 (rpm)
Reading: 3600 (rpm)
